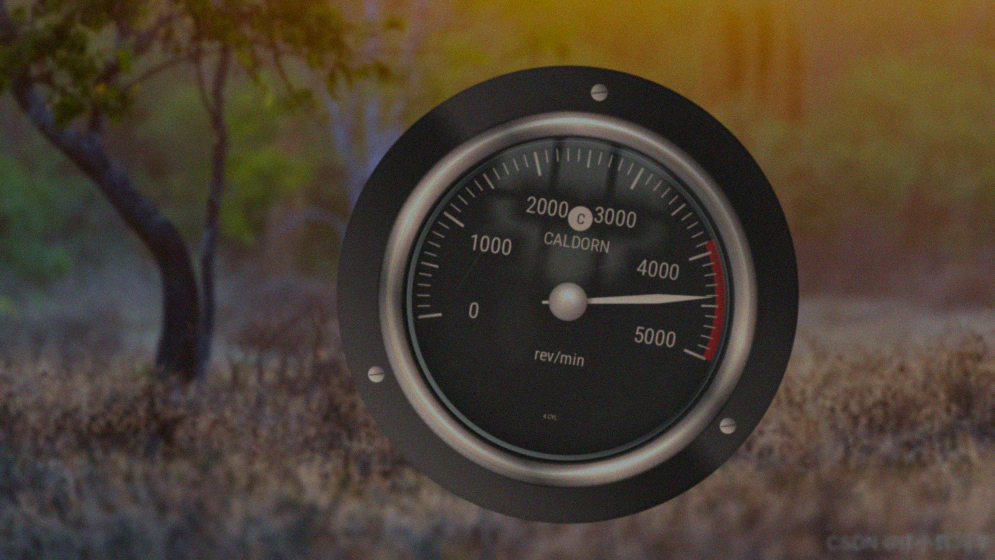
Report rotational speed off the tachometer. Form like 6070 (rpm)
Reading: 4400 (rpm)
